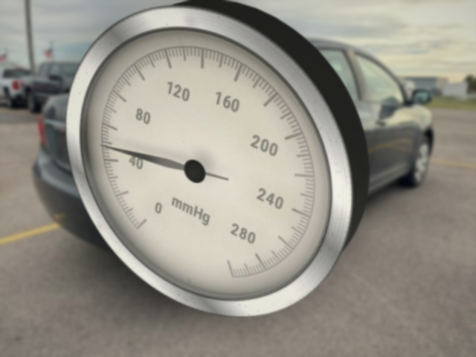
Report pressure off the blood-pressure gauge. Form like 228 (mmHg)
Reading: 50 (mmHg)
